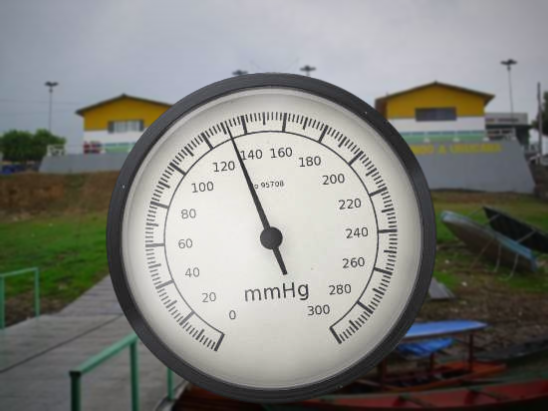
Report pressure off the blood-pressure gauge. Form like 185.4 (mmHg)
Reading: 132 (mmHg)
